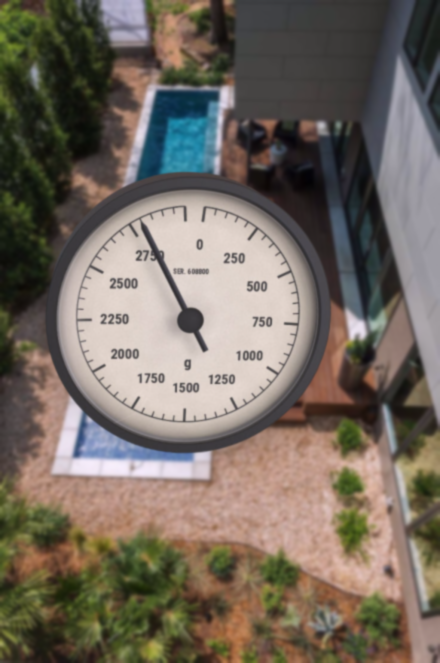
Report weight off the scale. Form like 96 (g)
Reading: 2800 (g)
